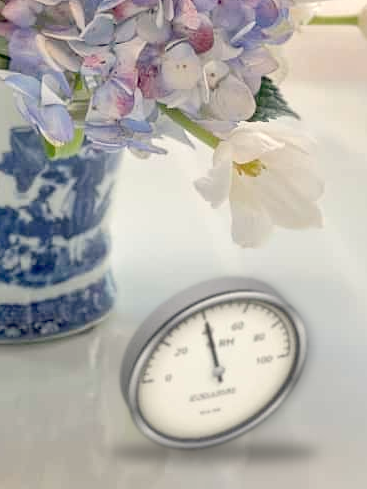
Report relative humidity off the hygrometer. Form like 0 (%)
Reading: 40 (%)
